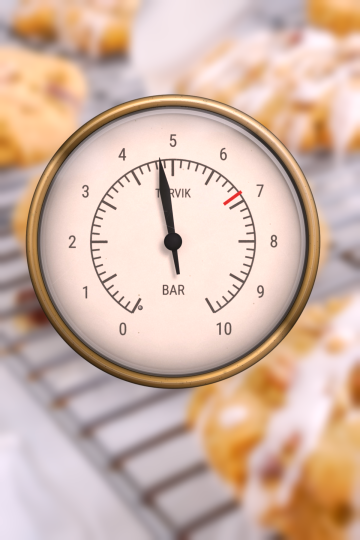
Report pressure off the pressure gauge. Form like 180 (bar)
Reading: 4.7 (bar)
